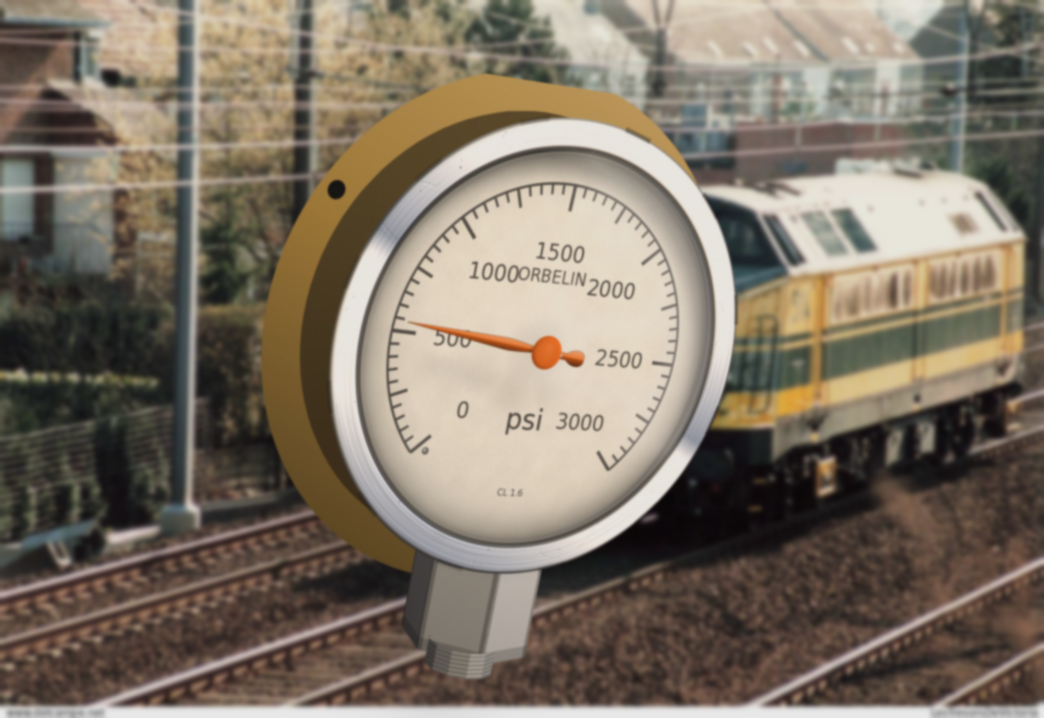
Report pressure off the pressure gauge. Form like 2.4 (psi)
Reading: 550 (psi)
